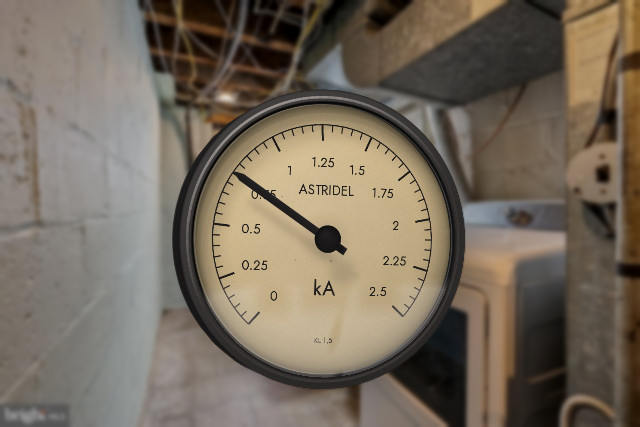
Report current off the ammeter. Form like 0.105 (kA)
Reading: 0.75 (kA)
